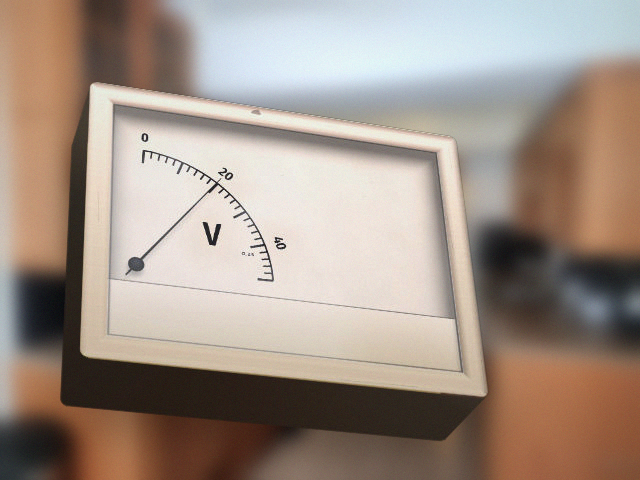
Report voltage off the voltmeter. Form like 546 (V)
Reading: 20 (V)
